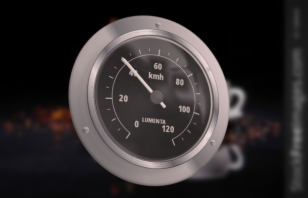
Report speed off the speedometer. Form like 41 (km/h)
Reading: 40 (km/h)
